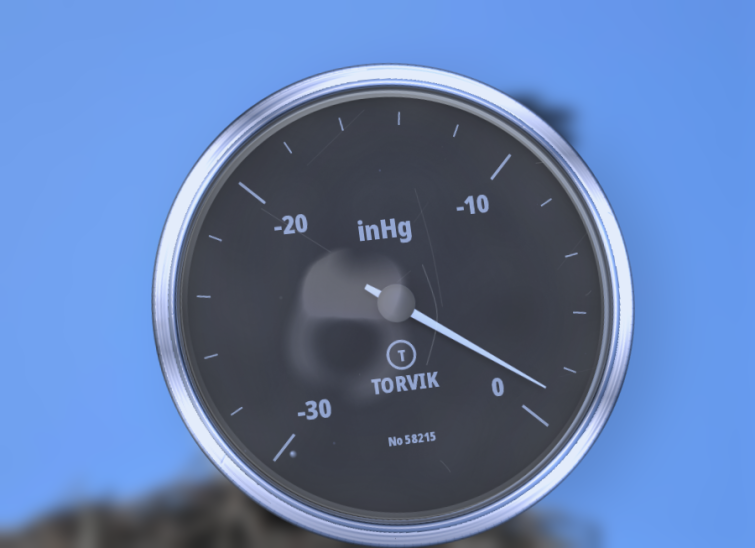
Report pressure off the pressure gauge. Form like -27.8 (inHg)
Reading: -1 (inHg)
